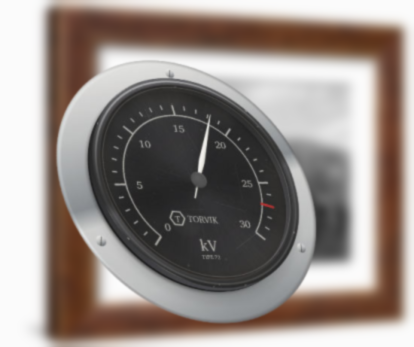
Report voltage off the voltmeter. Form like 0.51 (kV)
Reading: 18 (kV)
